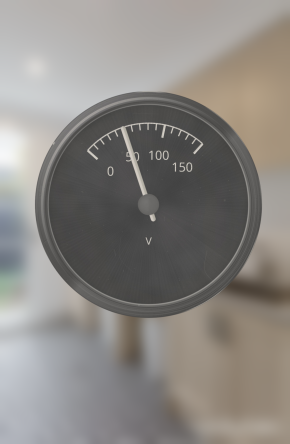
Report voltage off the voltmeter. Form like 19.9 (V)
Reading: 50 (V)
